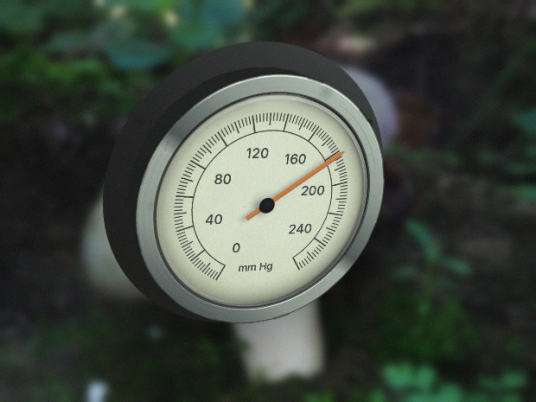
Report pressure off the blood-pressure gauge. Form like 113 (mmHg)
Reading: 180 (mmHg)
